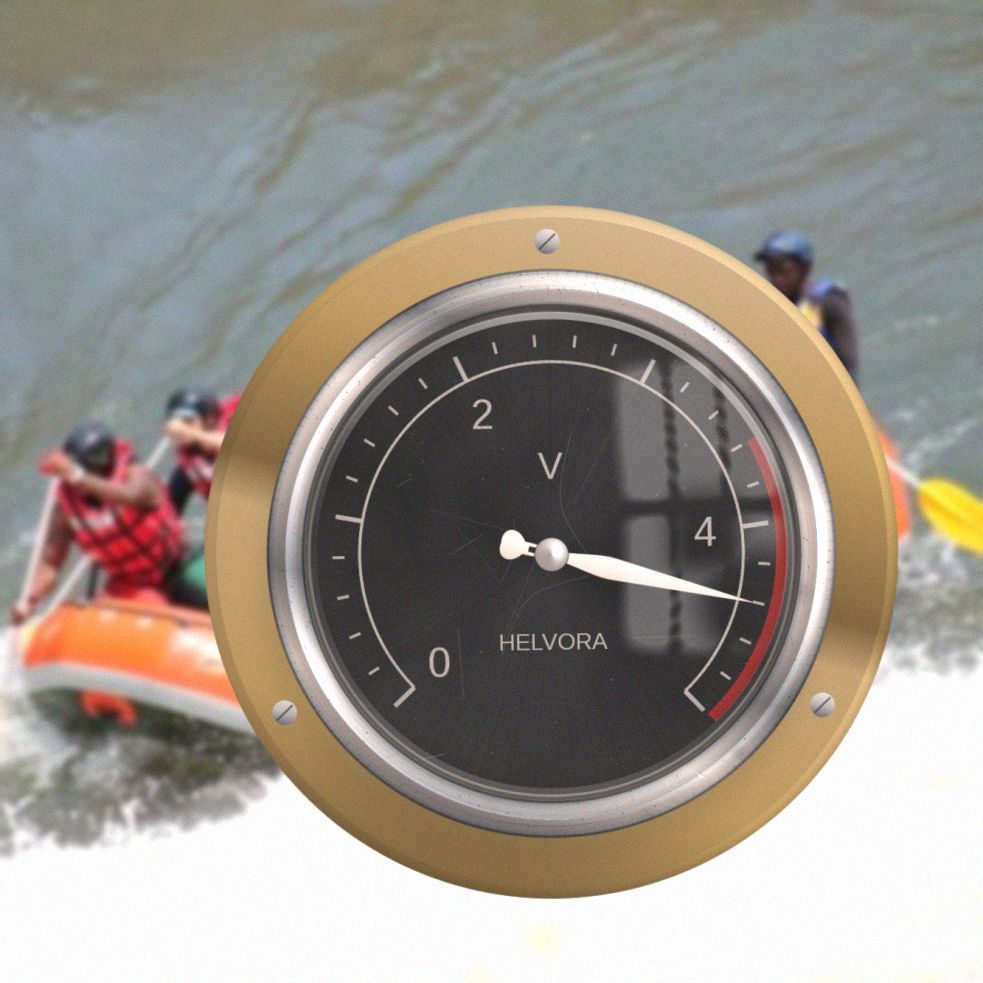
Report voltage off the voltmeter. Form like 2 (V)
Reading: 4.4 (V)
